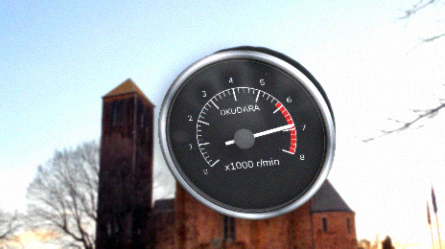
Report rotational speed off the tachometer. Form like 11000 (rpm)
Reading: 6800 (rpm)
